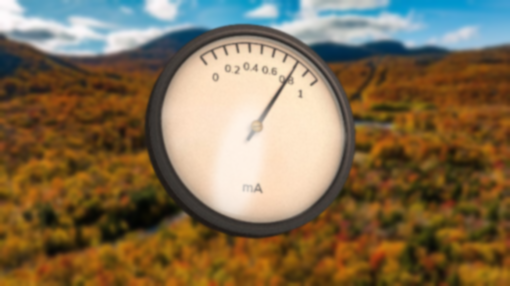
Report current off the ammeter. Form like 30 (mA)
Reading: 0.8 (mA)
